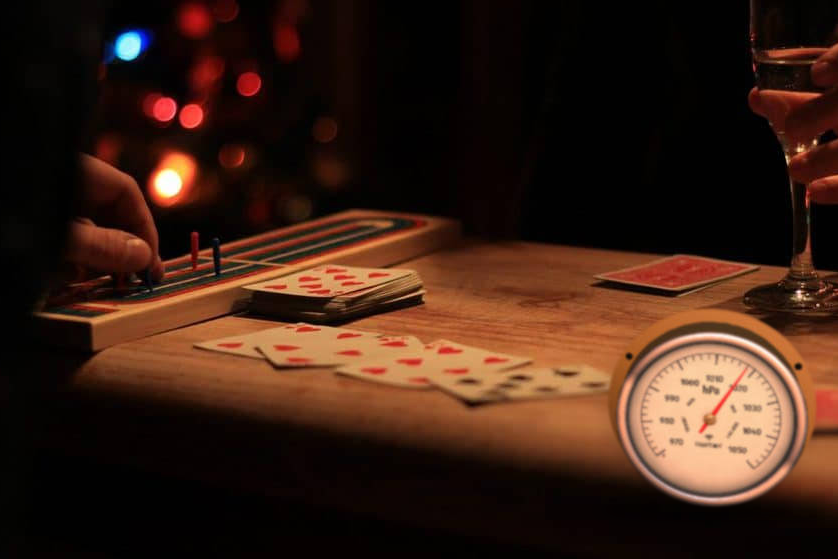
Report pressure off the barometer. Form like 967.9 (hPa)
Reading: 1018 (hPa)
